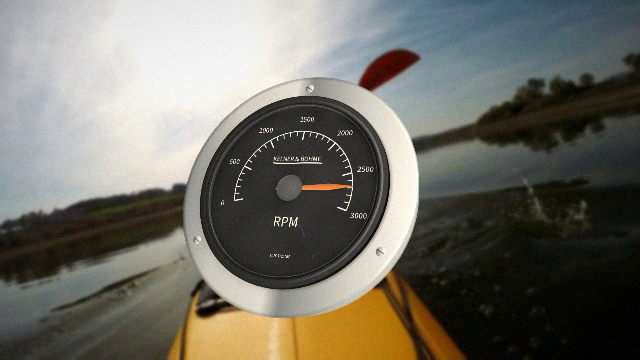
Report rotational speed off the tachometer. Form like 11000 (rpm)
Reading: 2700 (rpm)
